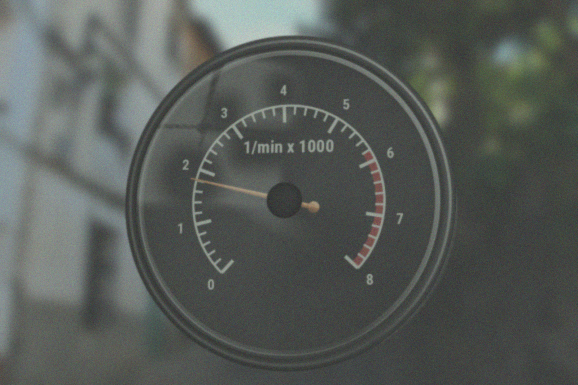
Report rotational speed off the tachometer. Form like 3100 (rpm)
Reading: 1800 (rpm)
